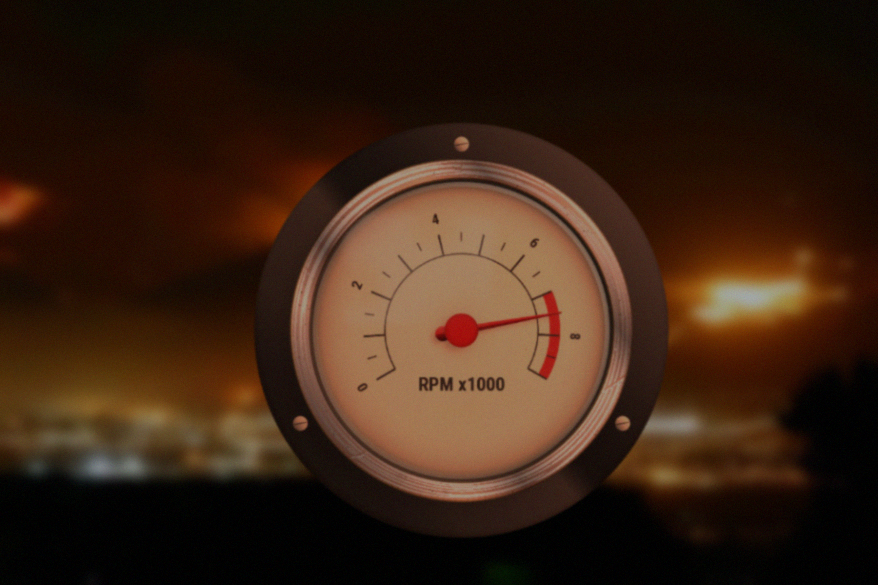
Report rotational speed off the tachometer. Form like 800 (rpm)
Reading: 7500 (rpm)
